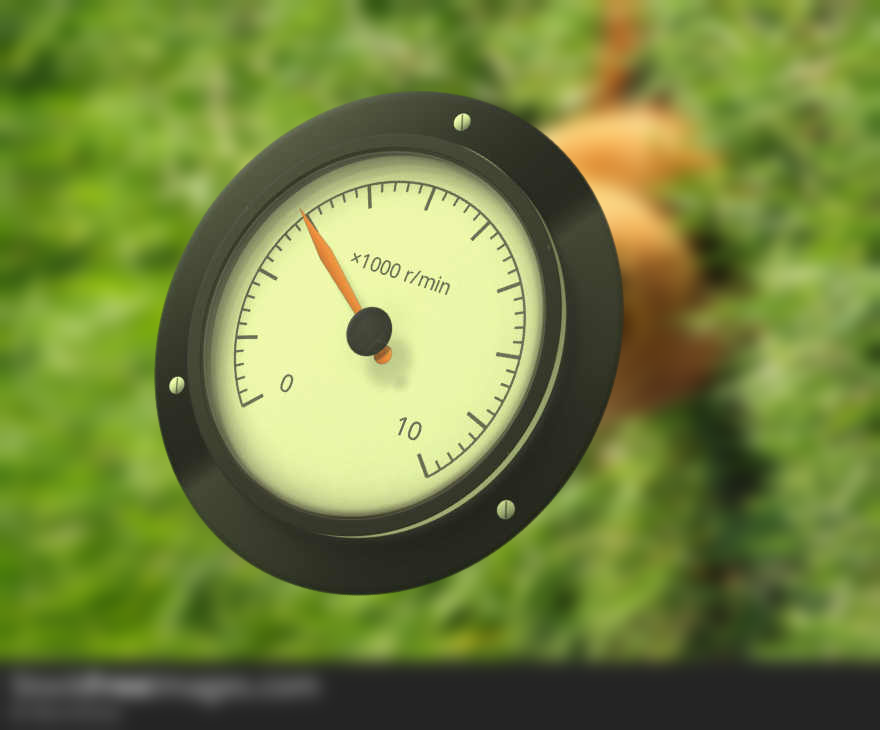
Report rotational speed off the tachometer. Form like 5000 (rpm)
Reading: 3000 (rpm)
